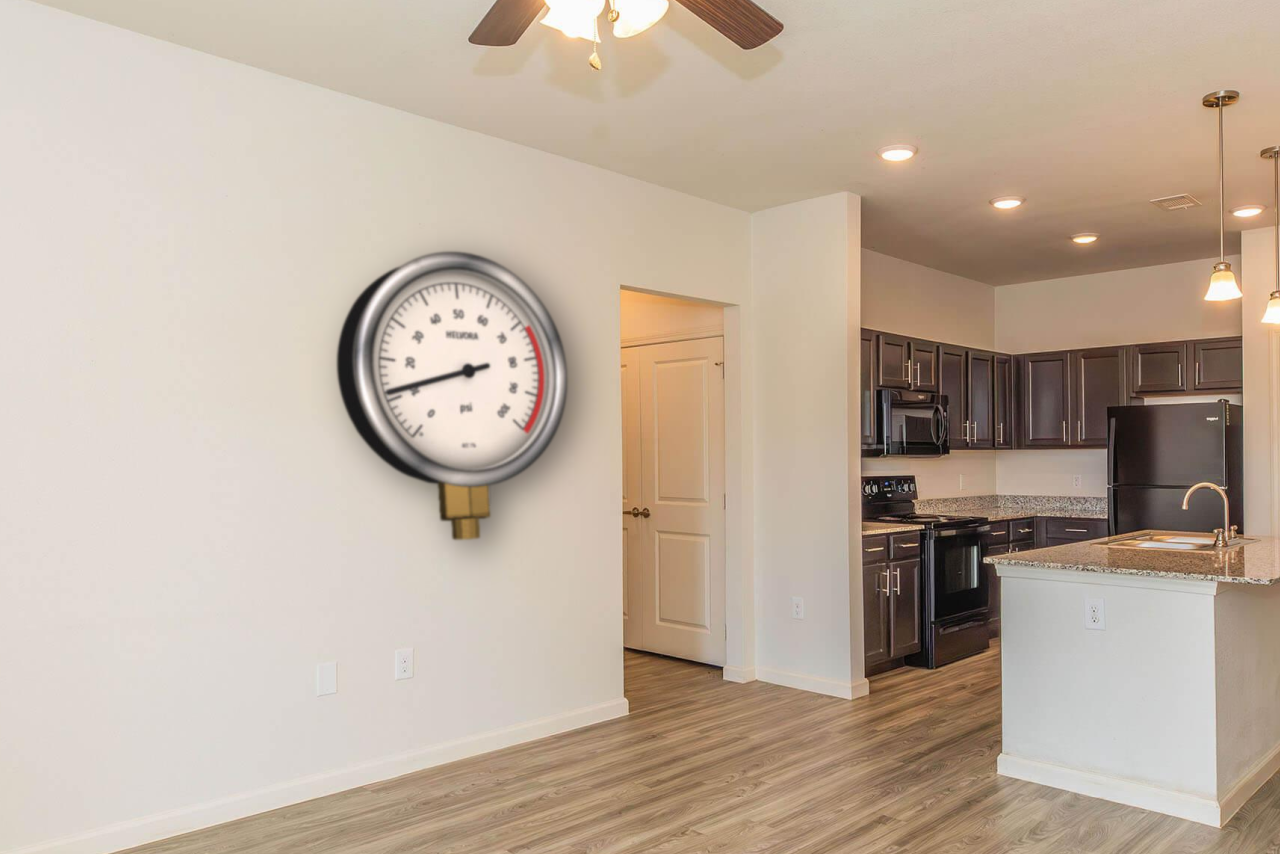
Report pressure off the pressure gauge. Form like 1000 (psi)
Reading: 12 (psi)
